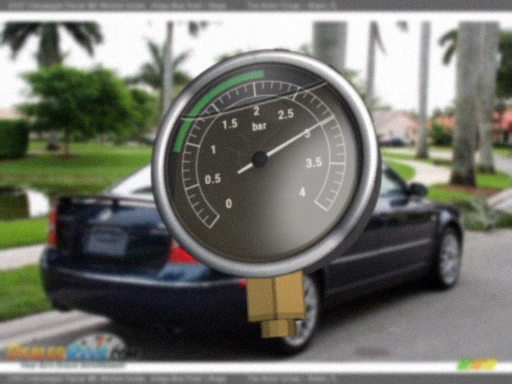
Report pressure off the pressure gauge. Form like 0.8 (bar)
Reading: 3 (bar)
